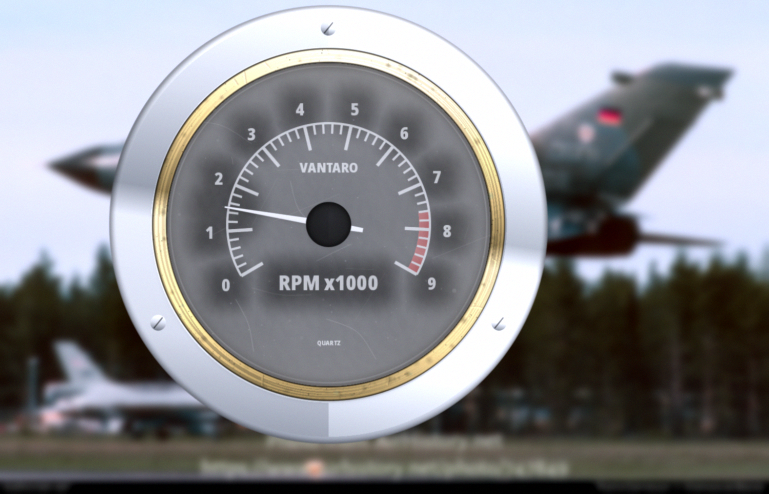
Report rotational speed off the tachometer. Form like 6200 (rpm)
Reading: 1500 (rpm)
